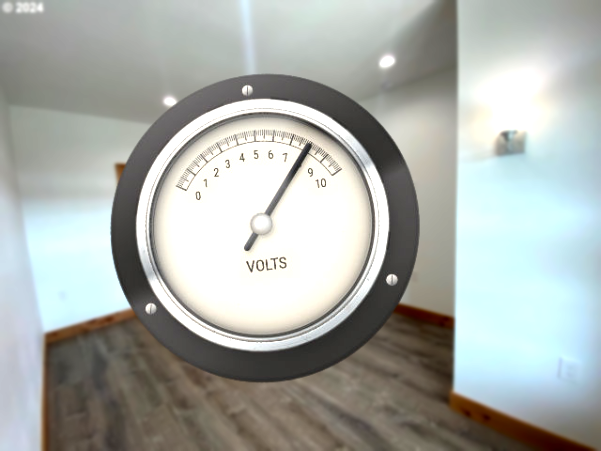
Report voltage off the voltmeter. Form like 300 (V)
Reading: 8 (V)
